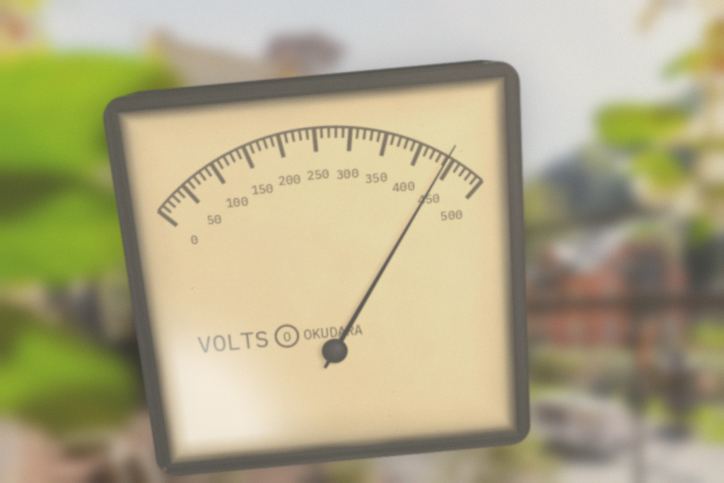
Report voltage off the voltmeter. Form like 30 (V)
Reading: 440 (V)
